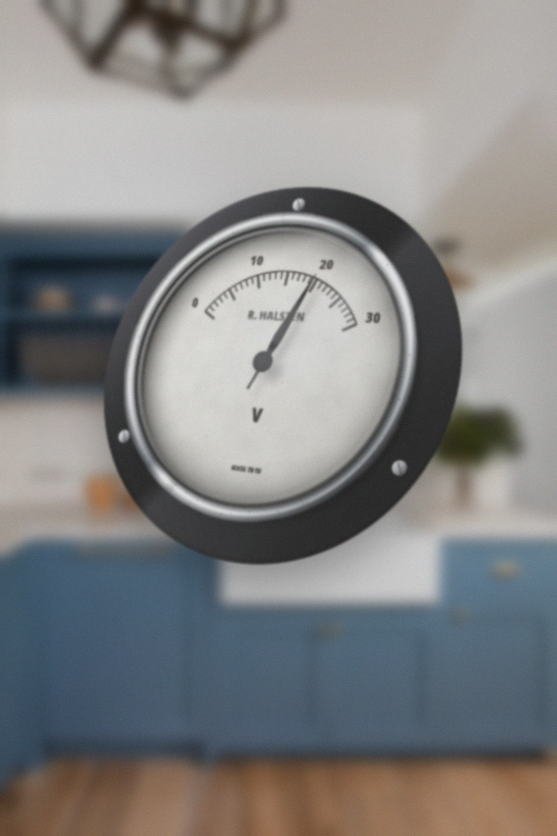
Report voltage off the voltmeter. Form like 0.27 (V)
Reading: 20 (V)
